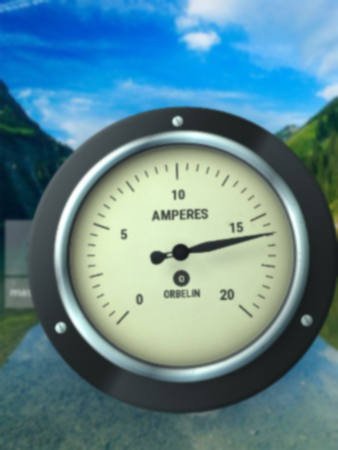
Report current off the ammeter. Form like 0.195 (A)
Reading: 16 (A)
